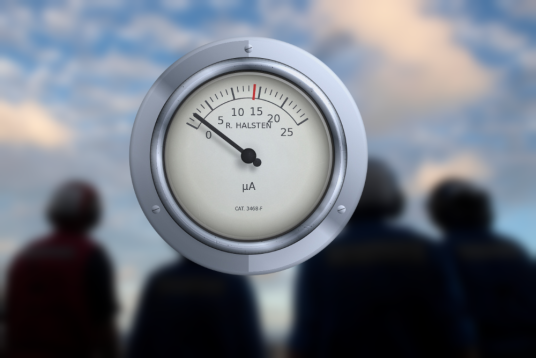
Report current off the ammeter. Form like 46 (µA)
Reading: 2 (µA)
